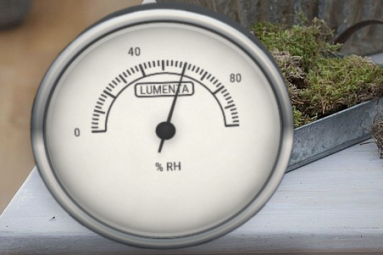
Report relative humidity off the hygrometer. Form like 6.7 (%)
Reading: 60 (%)
